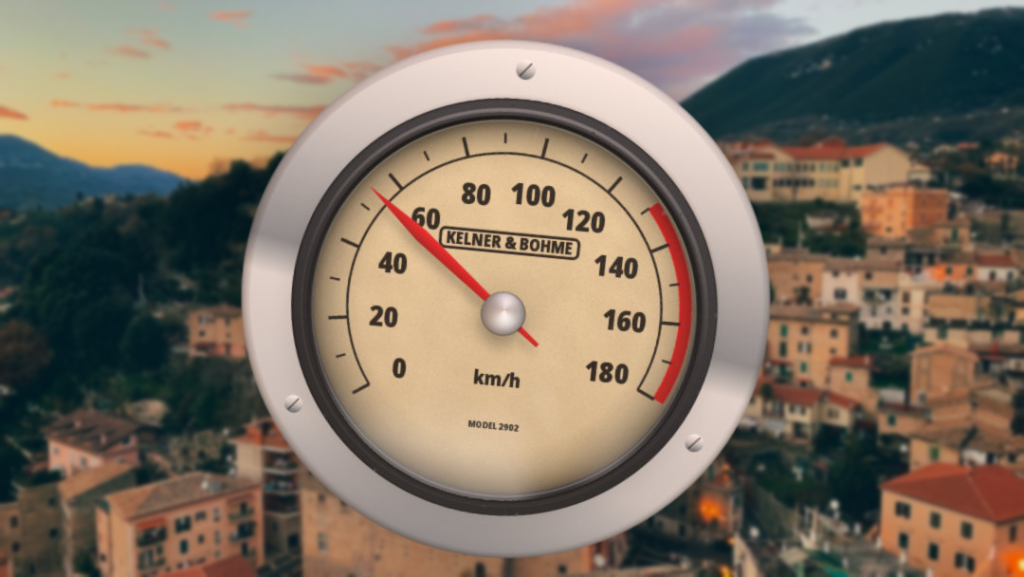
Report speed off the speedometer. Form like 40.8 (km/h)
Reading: 55 (km/h)
